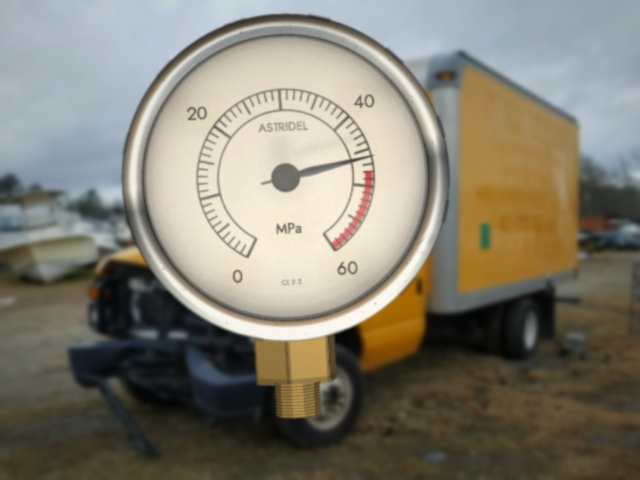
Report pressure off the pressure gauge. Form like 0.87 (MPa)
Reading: 46 (MPa)
